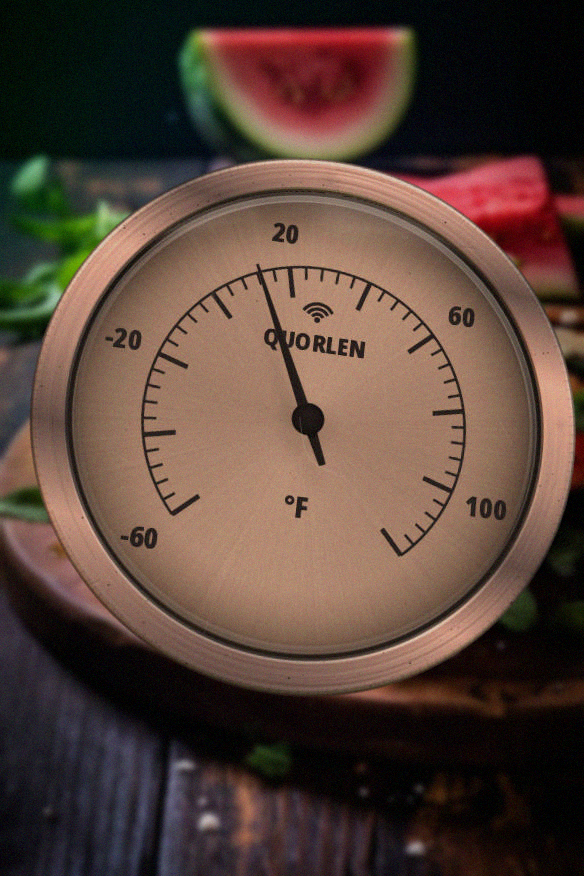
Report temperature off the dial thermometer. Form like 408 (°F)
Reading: 12 (°F)
